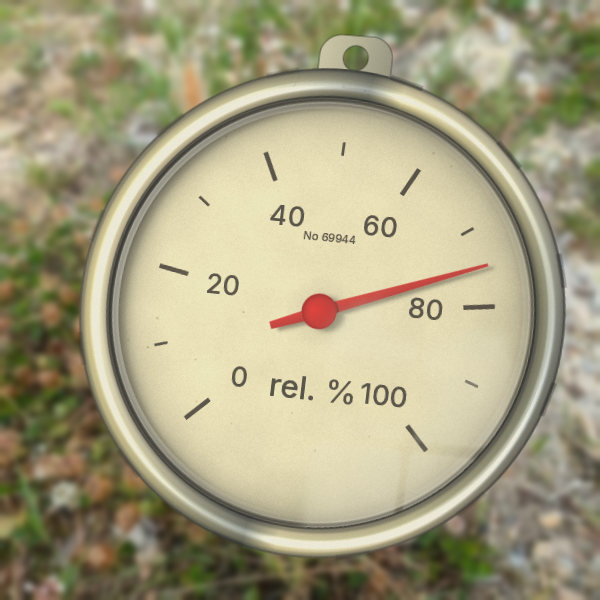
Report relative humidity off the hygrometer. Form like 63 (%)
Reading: 75 (%)
